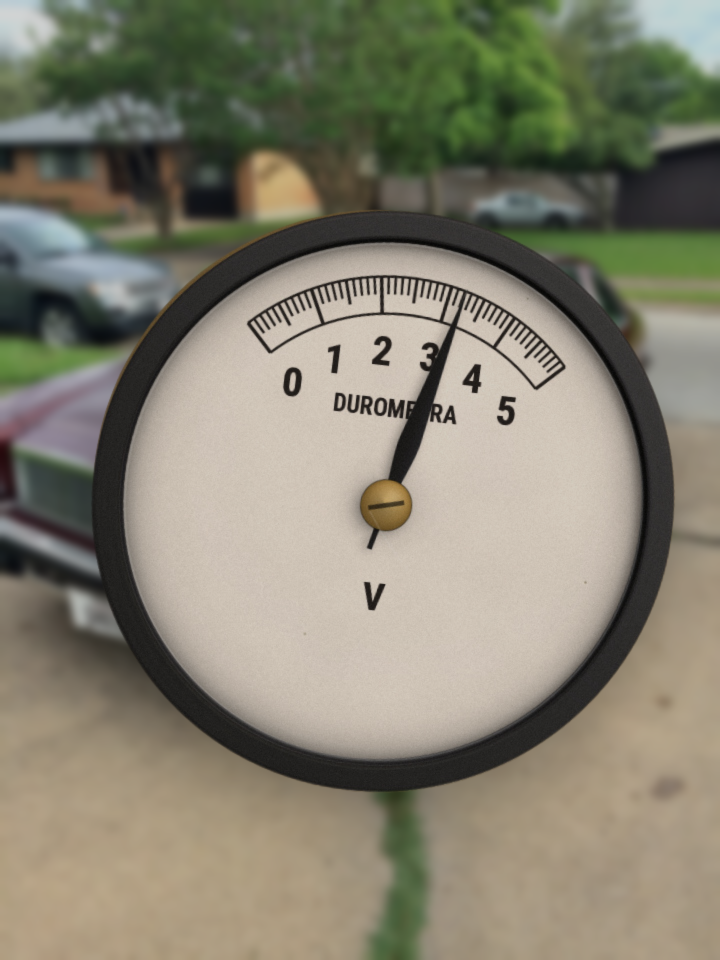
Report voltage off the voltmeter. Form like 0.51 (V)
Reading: 3.2 (V)
